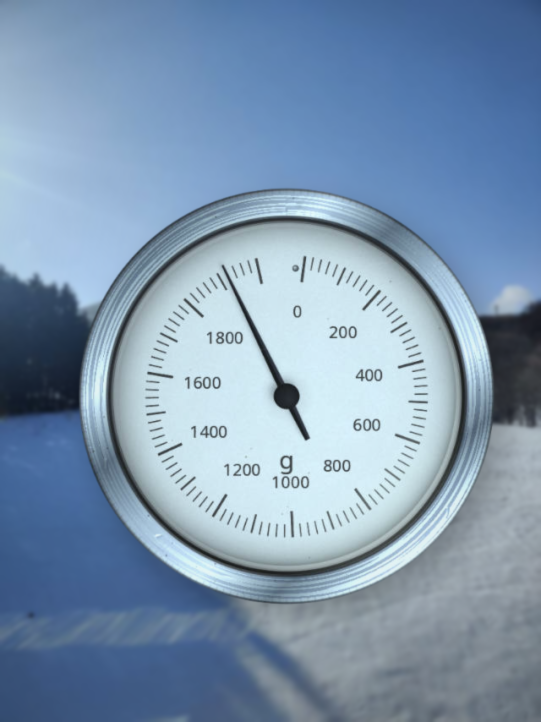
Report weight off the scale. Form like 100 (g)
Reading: 1920 (g)
